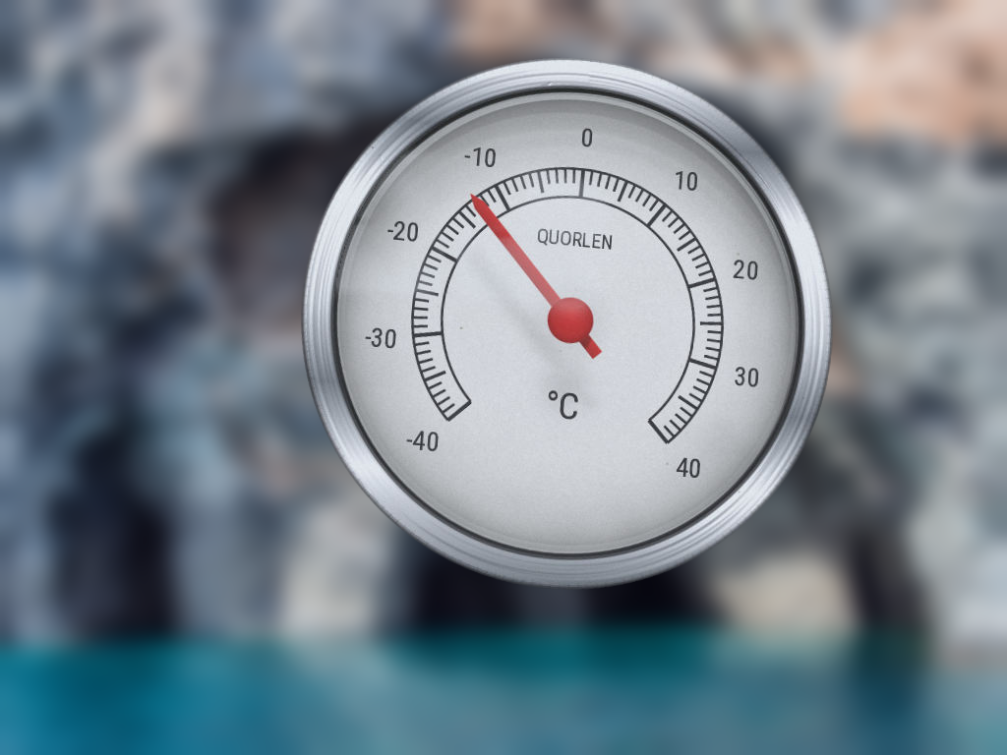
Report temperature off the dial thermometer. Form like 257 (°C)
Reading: -13 (°C)
